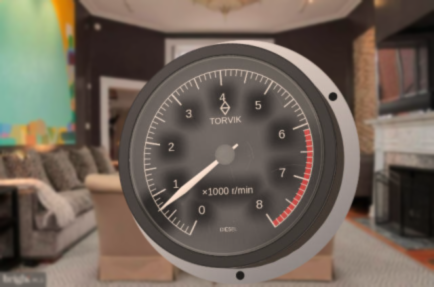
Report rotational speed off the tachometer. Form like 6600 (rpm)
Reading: 700 (rpm)
